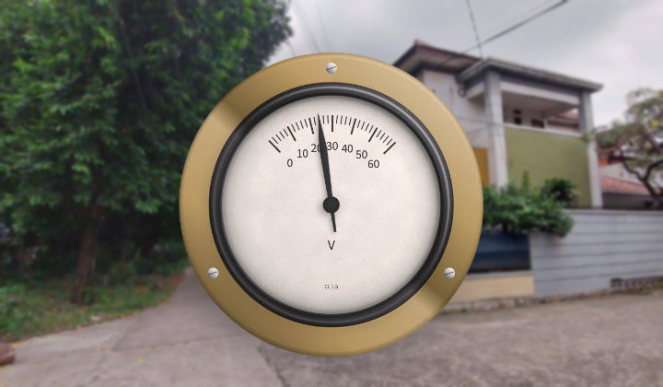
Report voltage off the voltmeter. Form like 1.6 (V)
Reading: 24 (V)
